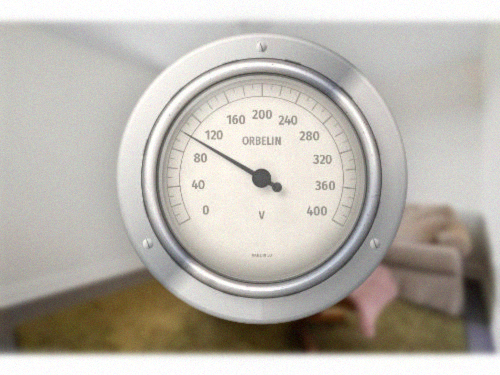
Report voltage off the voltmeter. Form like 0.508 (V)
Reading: 100 (V)
